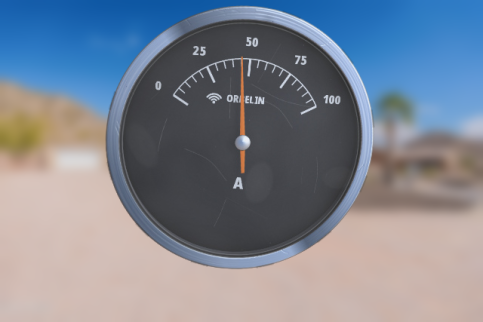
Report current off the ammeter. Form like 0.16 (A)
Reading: 45 (A)
